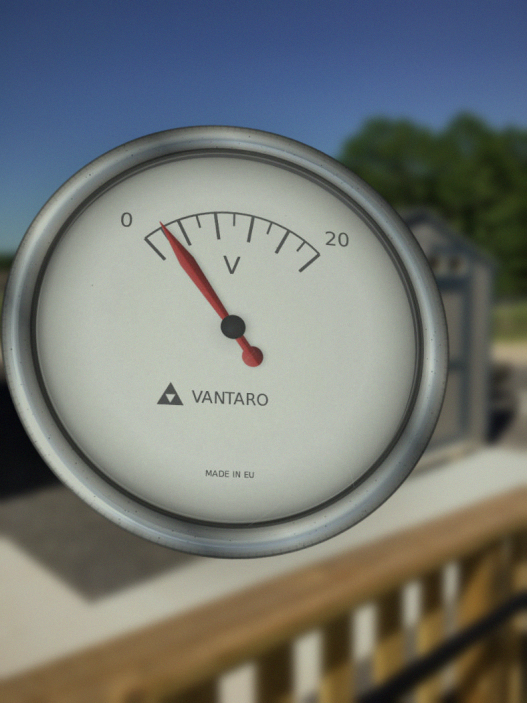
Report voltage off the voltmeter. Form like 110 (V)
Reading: 2 (V)
